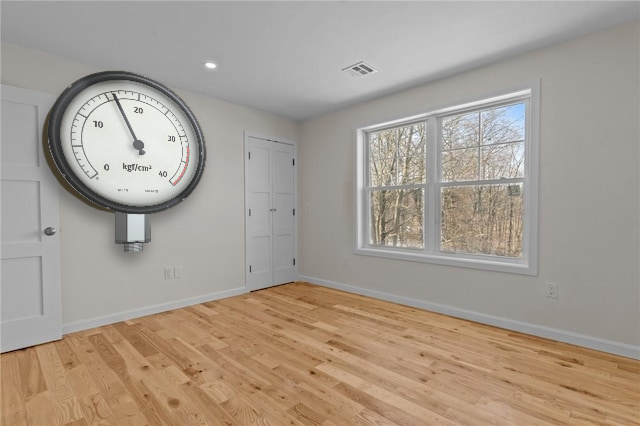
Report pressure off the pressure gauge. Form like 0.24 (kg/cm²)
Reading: 16 (kg/cm²)
